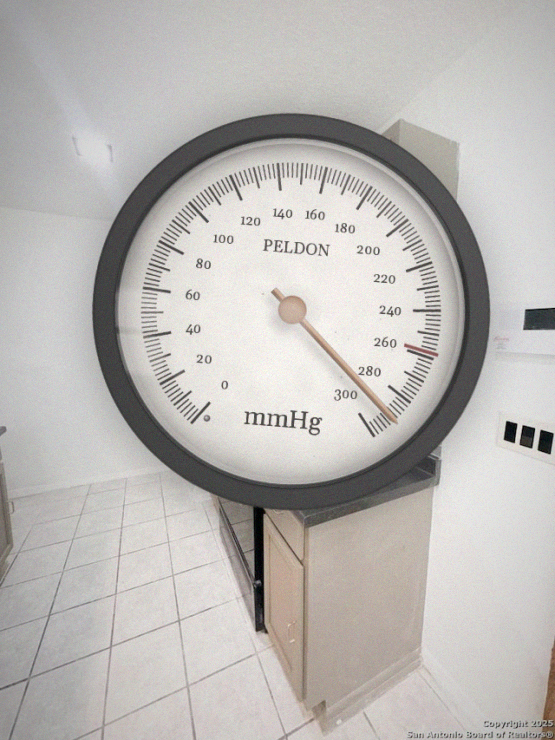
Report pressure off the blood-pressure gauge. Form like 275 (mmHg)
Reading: 290 (mmHg)
